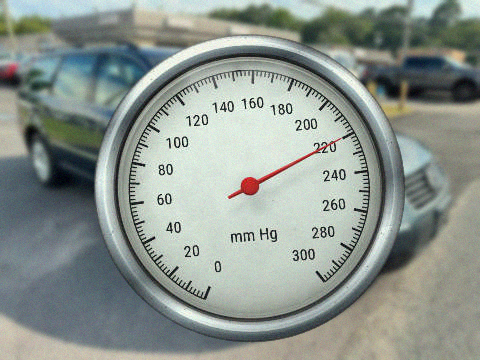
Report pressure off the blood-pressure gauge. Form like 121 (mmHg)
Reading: 220 (mmHg)
